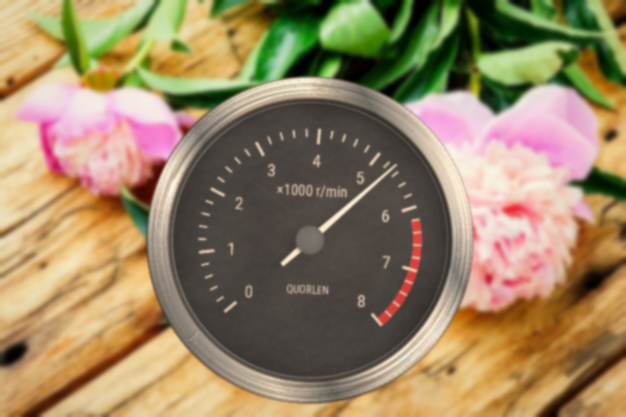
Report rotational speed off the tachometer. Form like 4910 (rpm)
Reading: 5300 (rpm)
